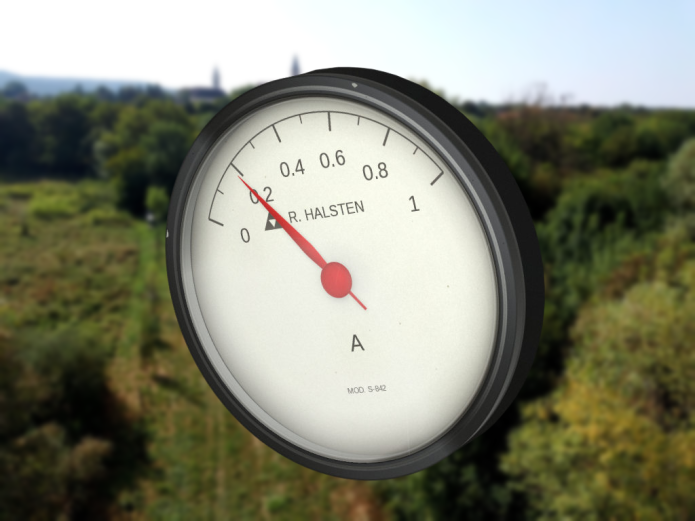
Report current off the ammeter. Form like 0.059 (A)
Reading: 0.2 (A)
